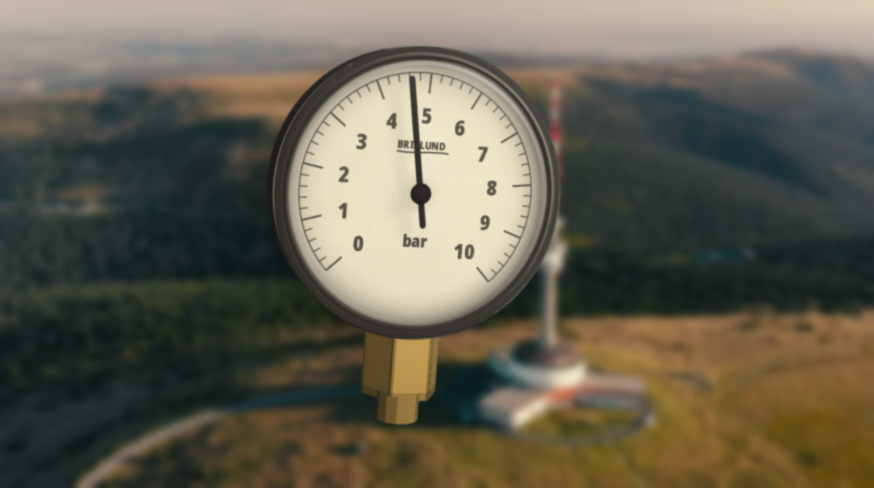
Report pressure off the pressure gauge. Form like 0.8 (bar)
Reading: 4.6 (bar)
